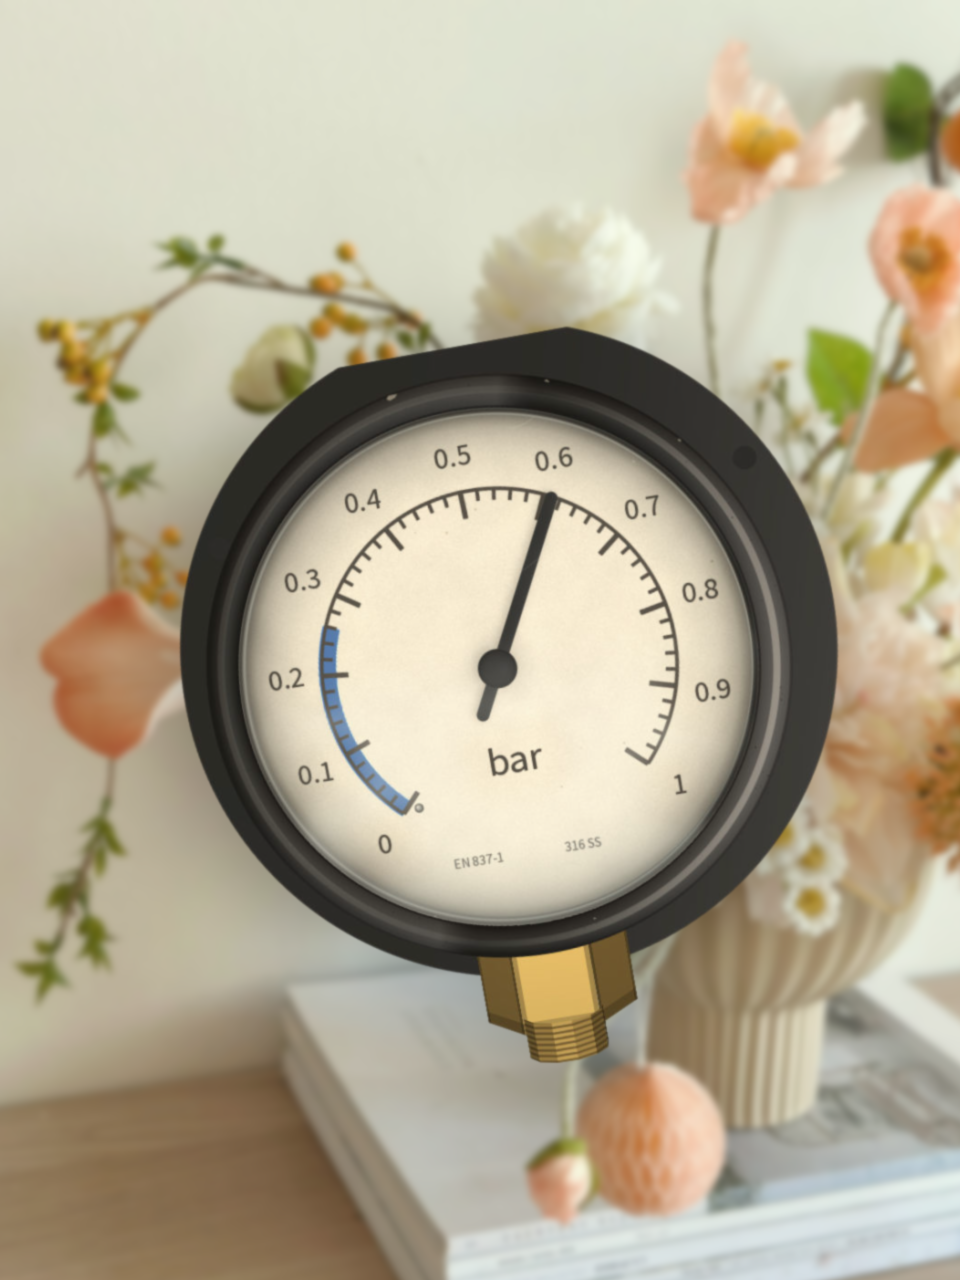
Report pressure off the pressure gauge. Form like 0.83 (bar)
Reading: 0.61 (bar)
